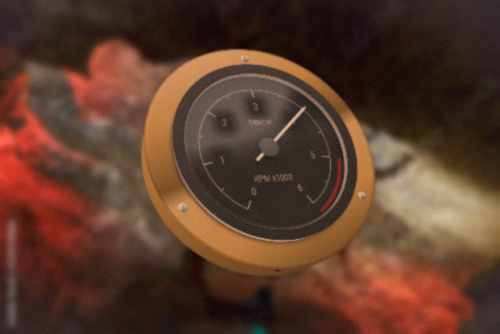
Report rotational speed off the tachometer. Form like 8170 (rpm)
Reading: 4000 (rpm)
